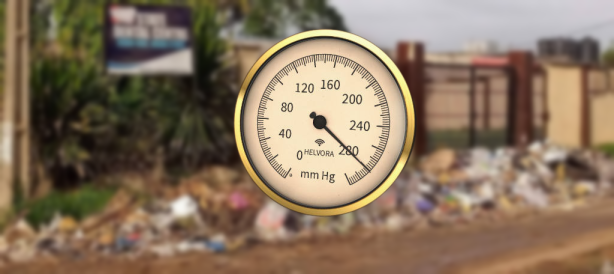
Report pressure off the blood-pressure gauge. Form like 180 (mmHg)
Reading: 280 (mmHg)
